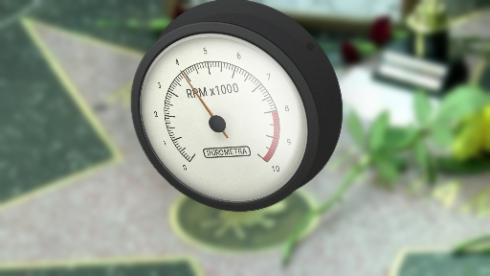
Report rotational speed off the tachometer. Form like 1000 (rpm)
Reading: 4000 (rpm)
